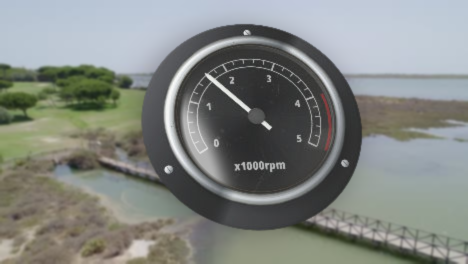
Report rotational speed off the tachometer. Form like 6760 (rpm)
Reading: 1600 (rpm)
